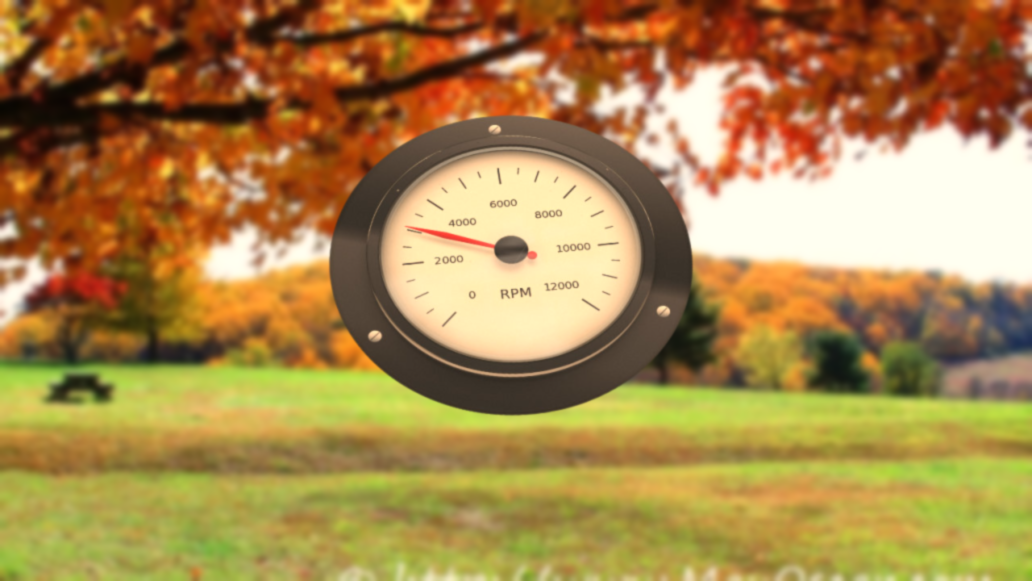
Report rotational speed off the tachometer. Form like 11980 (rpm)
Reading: 3000 (rpm)
